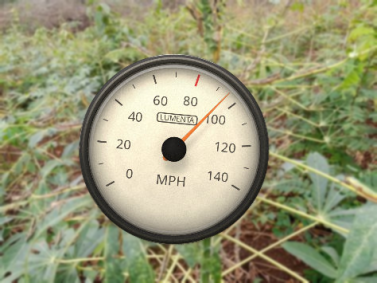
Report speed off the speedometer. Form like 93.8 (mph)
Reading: 95 (mph)
